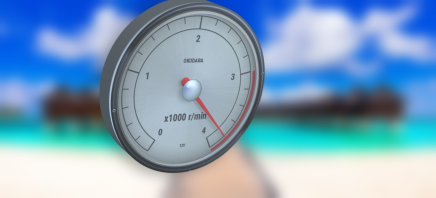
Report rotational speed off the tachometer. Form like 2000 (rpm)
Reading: 3800 (rpm)
